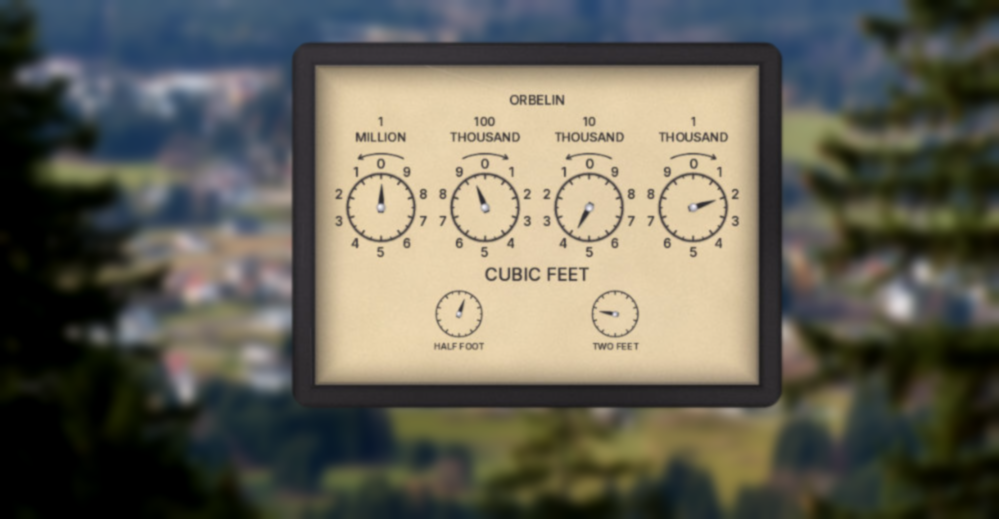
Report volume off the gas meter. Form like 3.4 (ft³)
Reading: 994200 (ft³)
